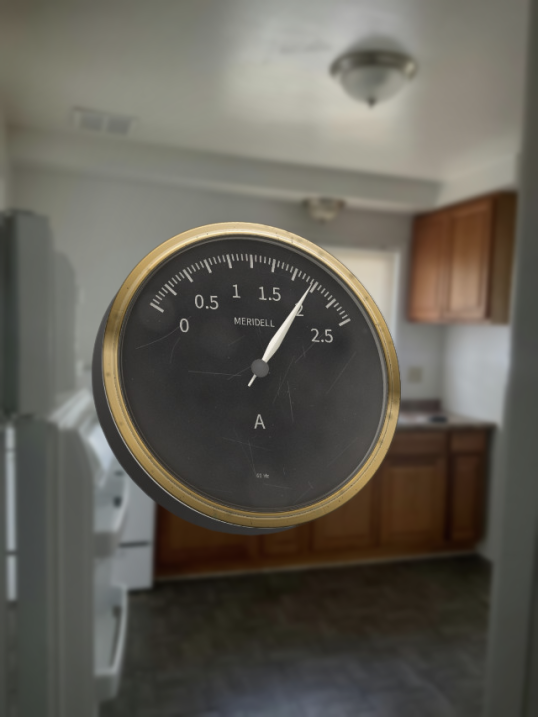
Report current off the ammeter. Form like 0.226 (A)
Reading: 1.95 (A)
